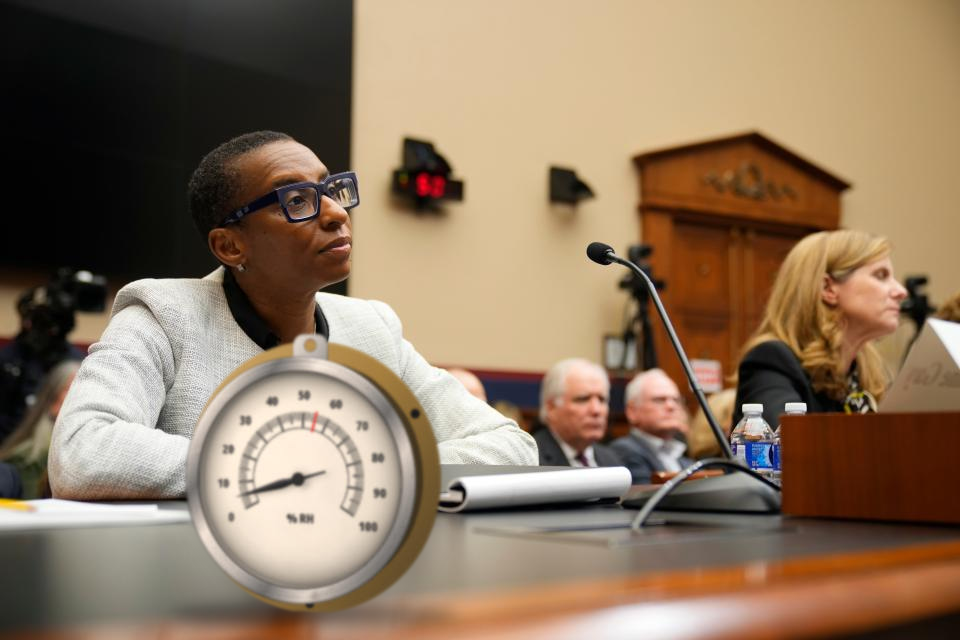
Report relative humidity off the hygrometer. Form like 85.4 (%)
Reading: 5 (%)
